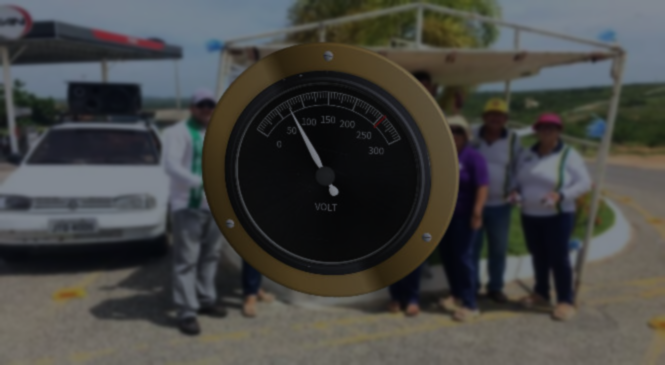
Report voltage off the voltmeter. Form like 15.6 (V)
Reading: 75 (V)
